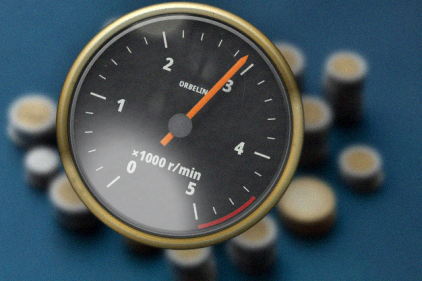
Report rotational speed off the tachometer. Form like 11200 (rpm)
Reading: 2900 (rpm)
